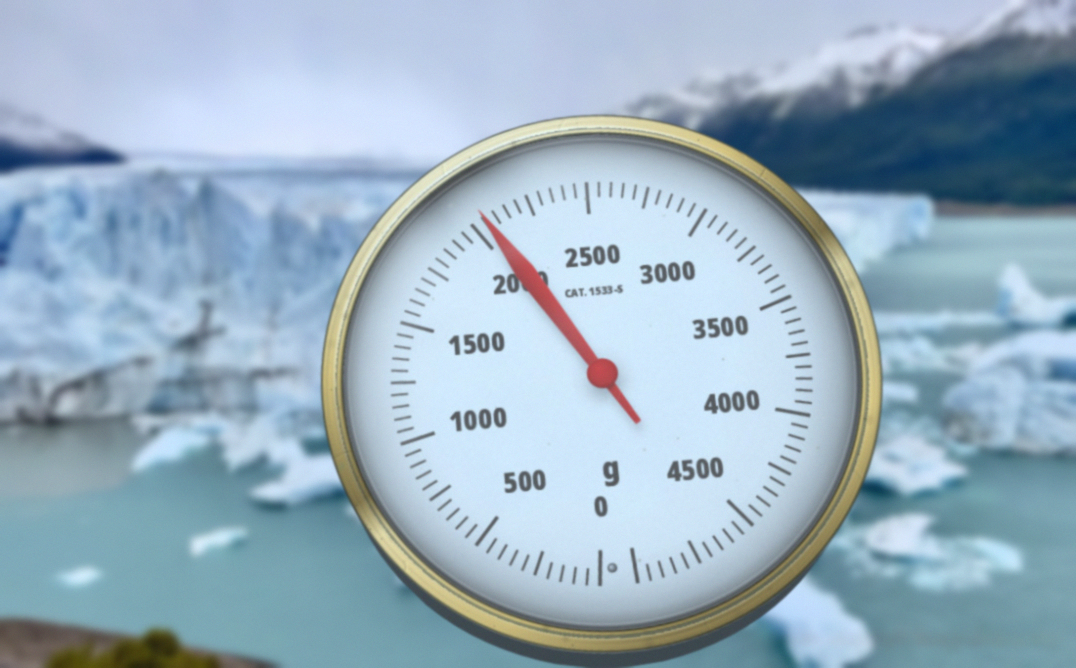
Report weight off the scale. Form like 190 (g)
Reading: 2050 (g)
